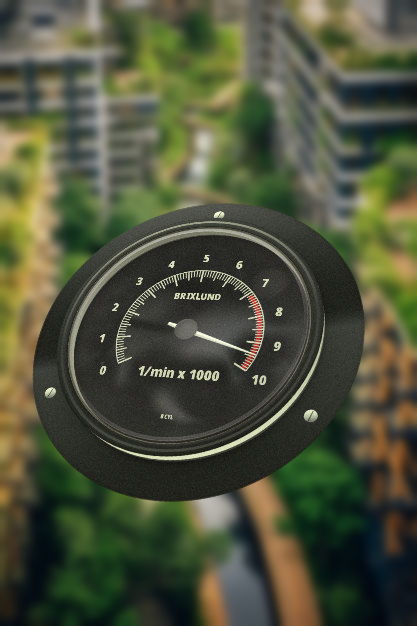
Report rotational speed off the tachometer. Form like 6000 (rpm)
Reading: 9500 (rpm)
